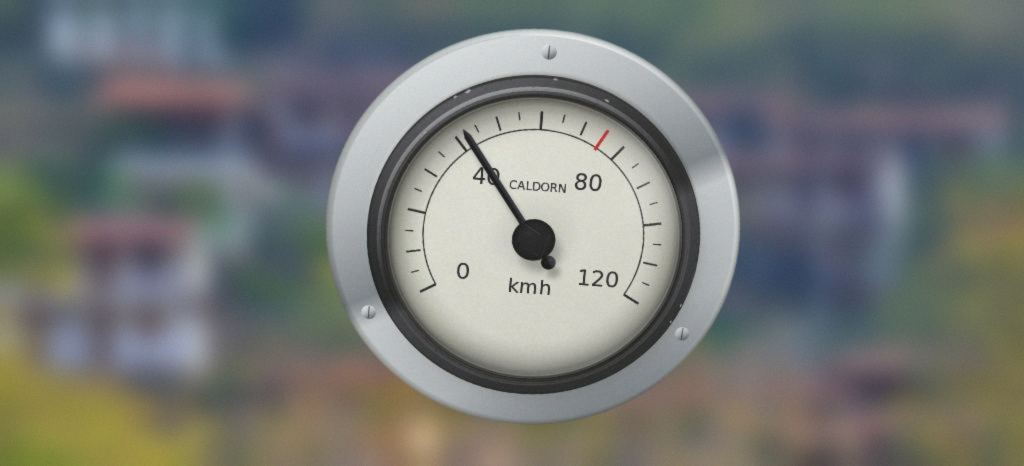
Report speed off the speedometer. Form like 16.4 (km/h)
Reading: 42.5 (km/h)
